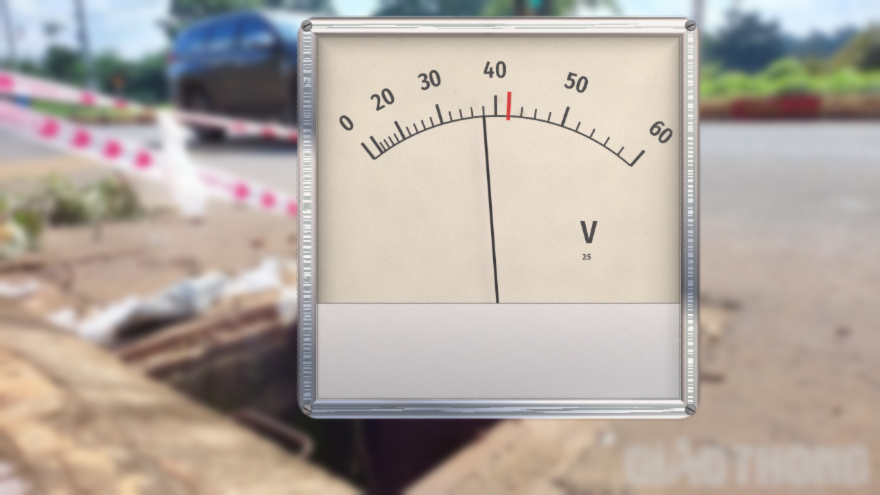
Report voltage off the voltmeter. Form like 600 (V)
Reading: 38 (V)
